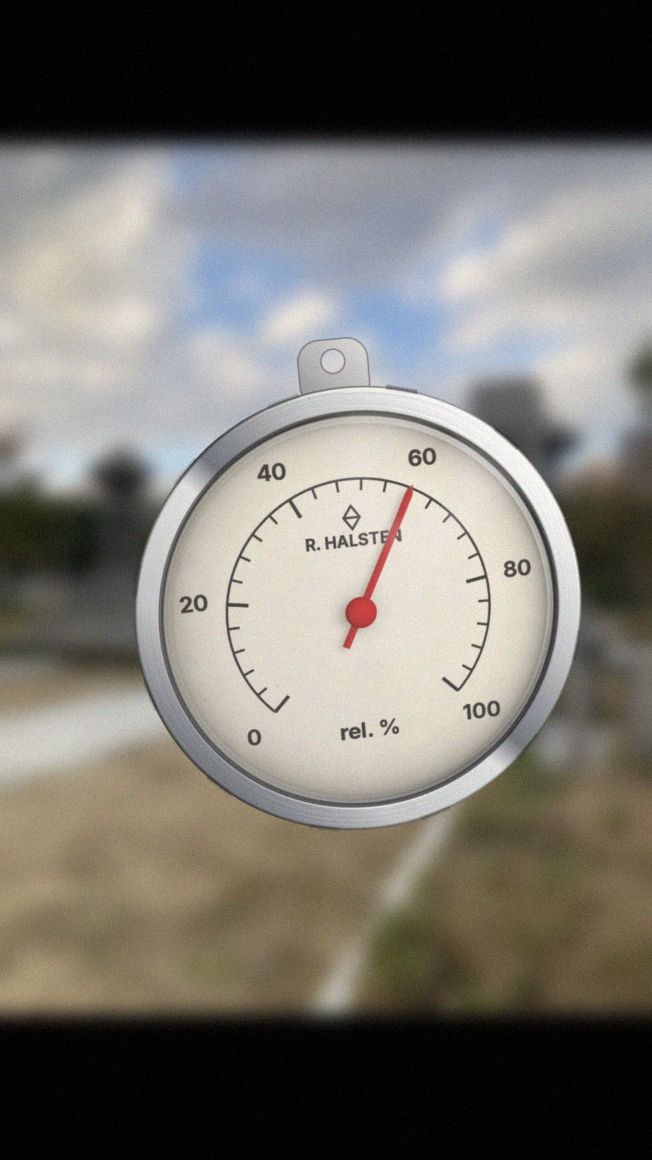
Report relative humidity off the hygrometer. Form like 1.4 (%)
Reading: 60 (%)
